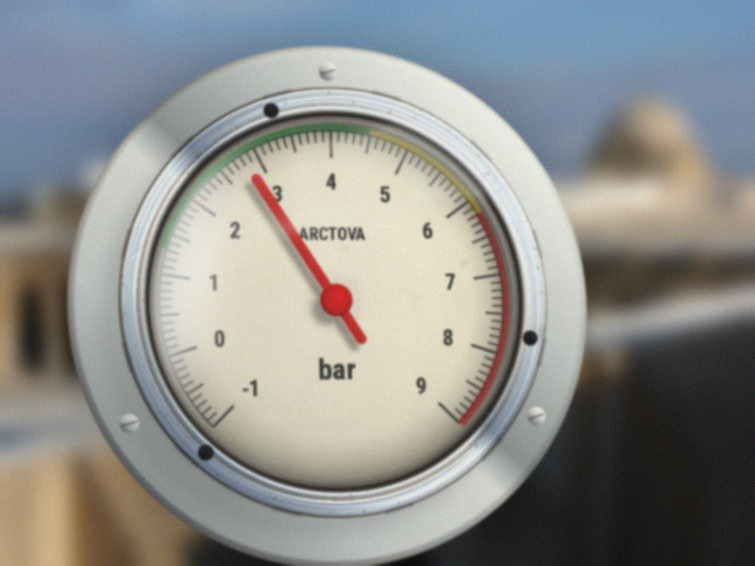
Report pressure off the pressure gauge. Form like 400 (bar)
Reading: 2.8 (bar)
